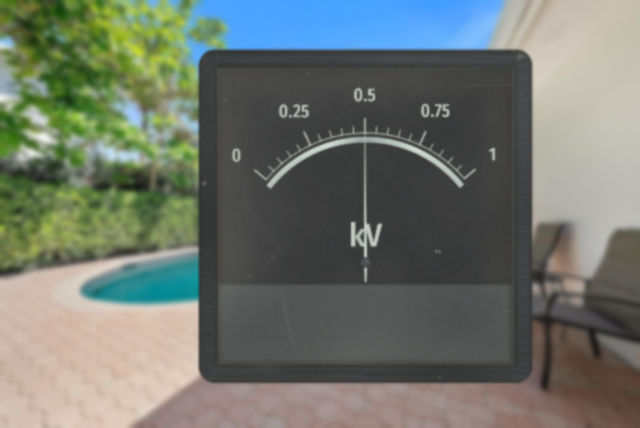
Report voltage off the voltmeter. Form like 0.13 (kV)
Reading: 0.5 (kV)
